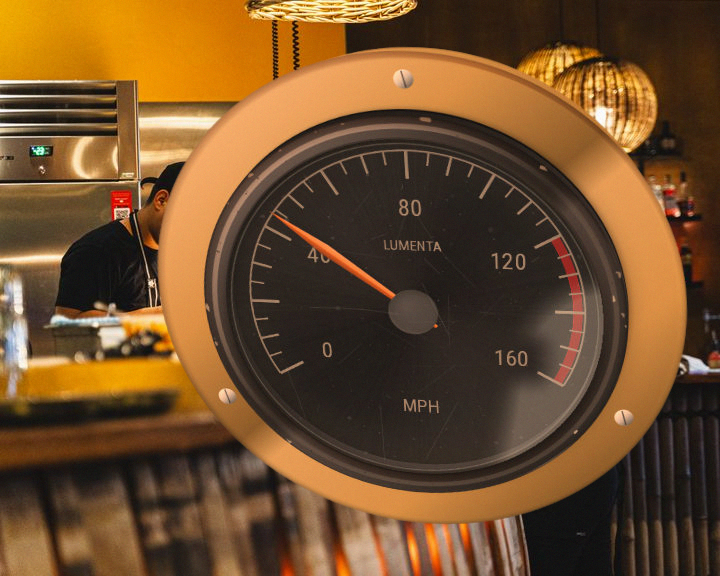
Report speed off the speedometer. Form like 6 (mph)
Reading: 45 (mph)
